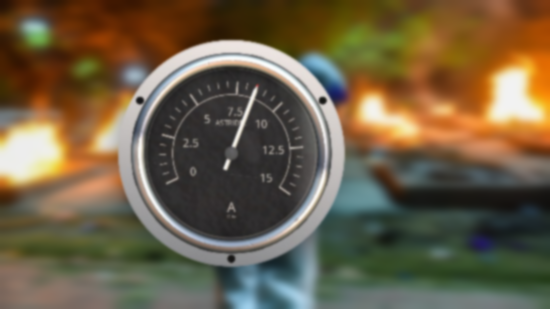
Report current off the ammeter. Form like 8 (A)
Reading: 8.5 (A)
